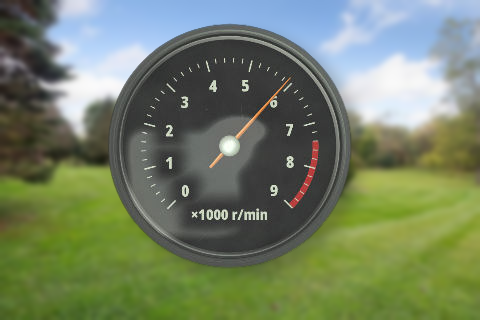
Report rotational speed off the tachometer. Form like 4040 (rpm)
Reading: 5900 (rpm)
